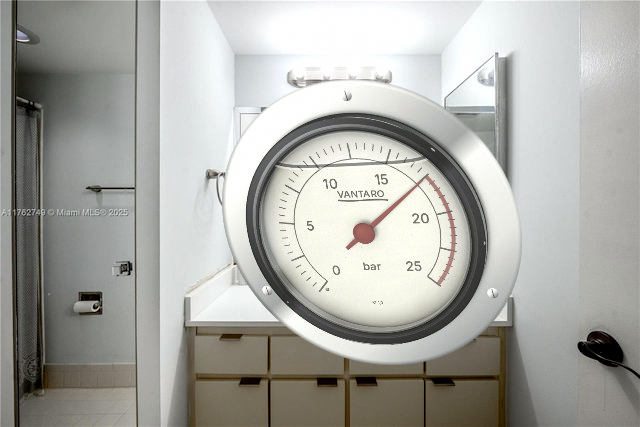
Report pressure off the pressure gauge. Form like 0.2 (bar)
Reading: 17.5 (bar)
